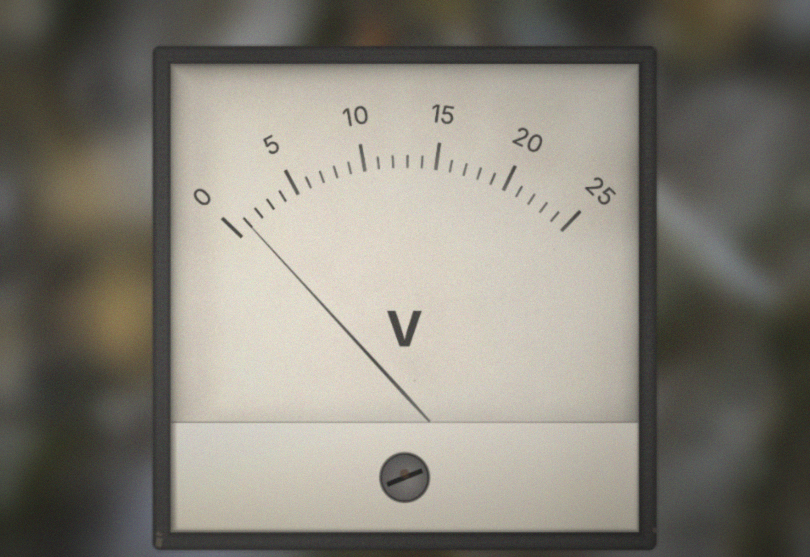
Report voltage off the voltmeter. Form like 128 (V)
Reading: 1 (V)
